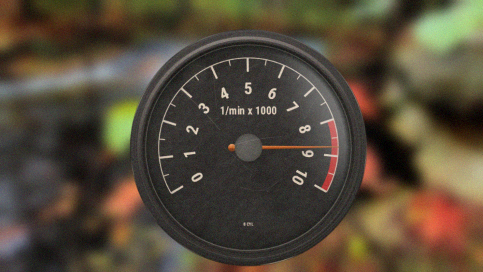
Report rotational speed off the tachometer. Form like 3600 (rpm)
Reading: 8750 (rpm)
